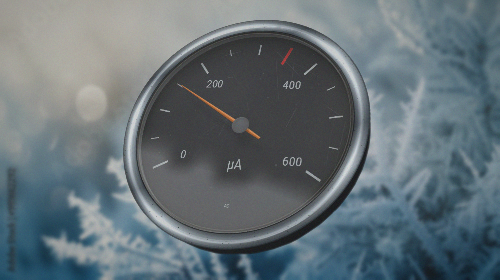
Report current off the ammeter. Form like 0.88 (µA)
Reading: 150 (µA)
